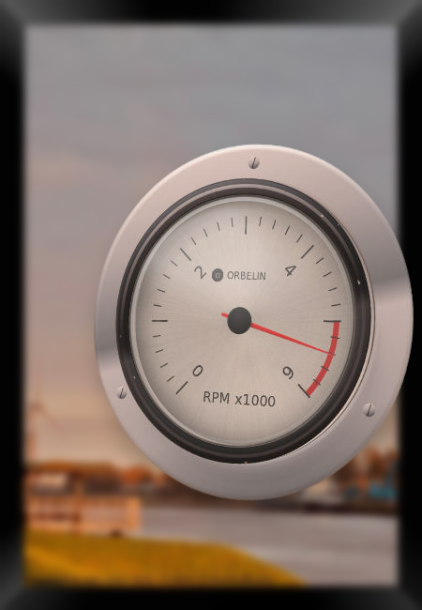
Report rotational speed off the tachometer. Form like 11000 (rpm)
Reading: 5400 (rpm)
